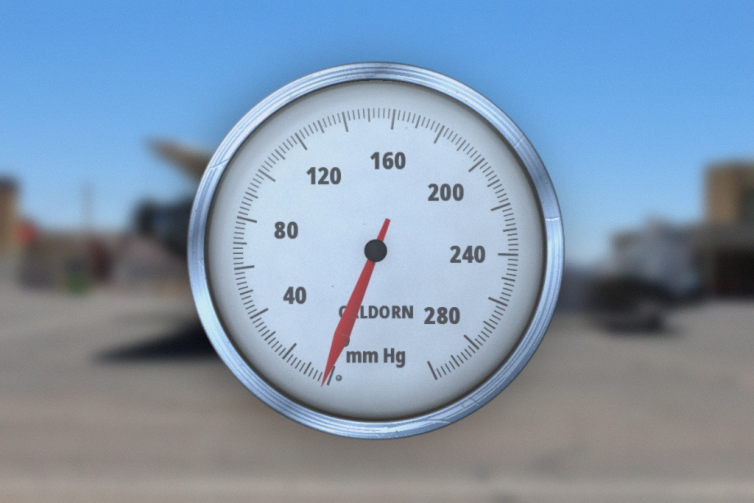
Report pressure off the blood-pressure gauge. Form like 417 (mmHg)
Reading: 2 (mmHg)
